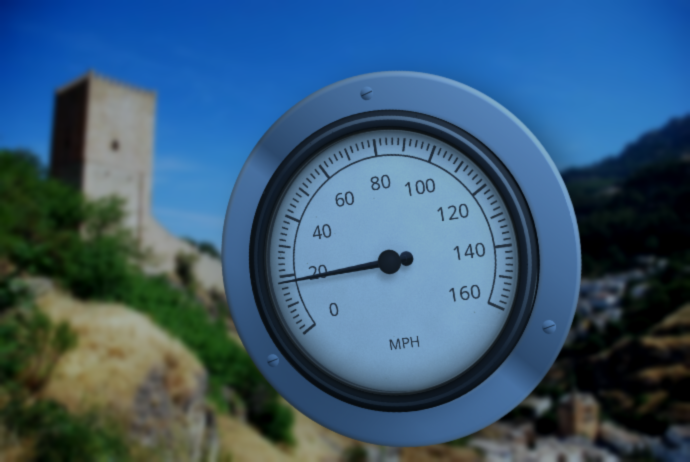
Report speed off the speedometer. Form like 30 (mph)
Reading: 18 (mph)
